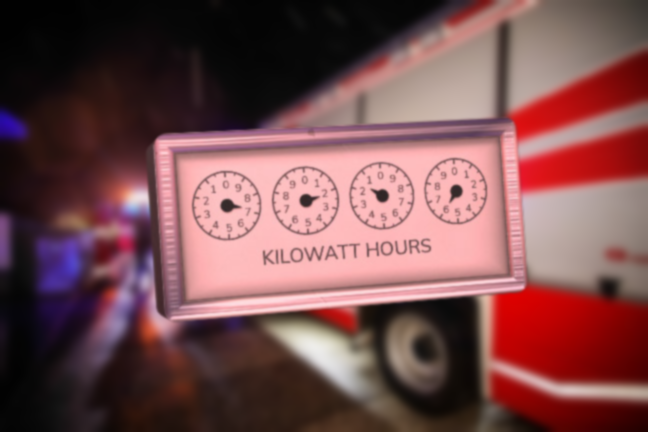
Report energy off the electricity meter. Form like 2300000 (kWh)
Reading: 7216 (kWh)
